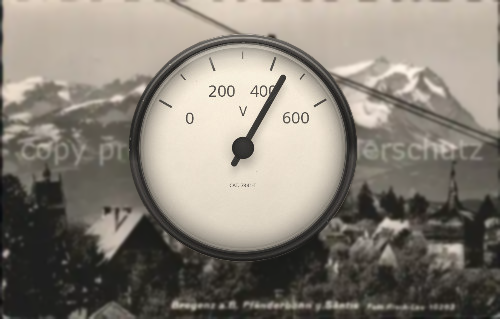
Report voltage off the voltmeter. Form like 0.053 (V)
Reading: 450 (V)
